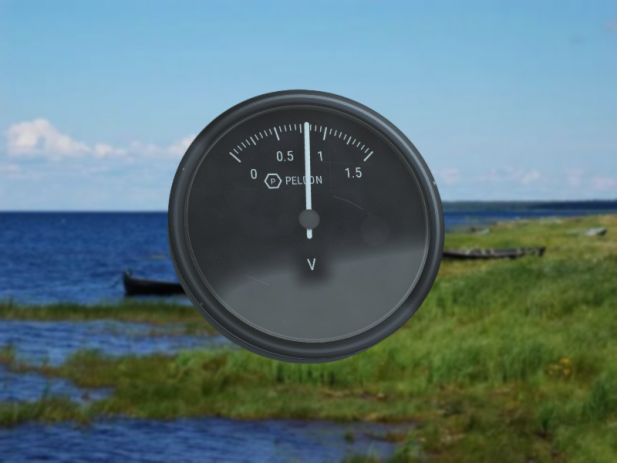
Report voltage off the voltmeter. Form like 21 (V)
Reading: 0.8 (V)
